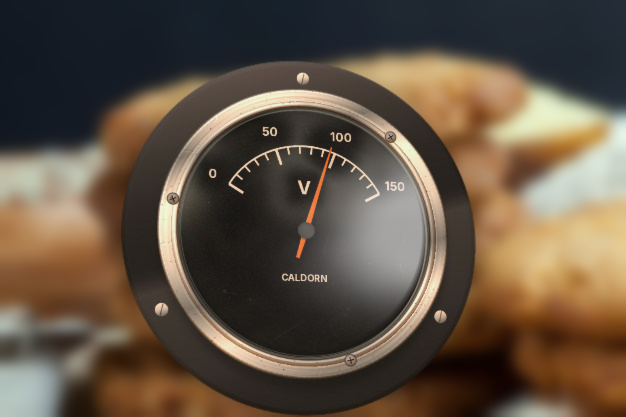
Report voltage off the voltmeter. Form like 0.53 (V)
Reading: 95 (V)
